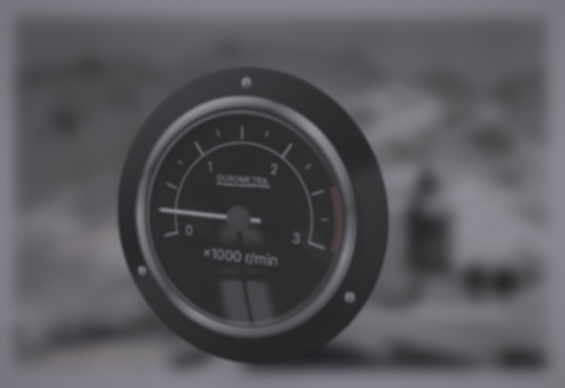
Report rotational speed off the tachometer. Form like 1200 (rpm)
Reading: 250 (rpm)
